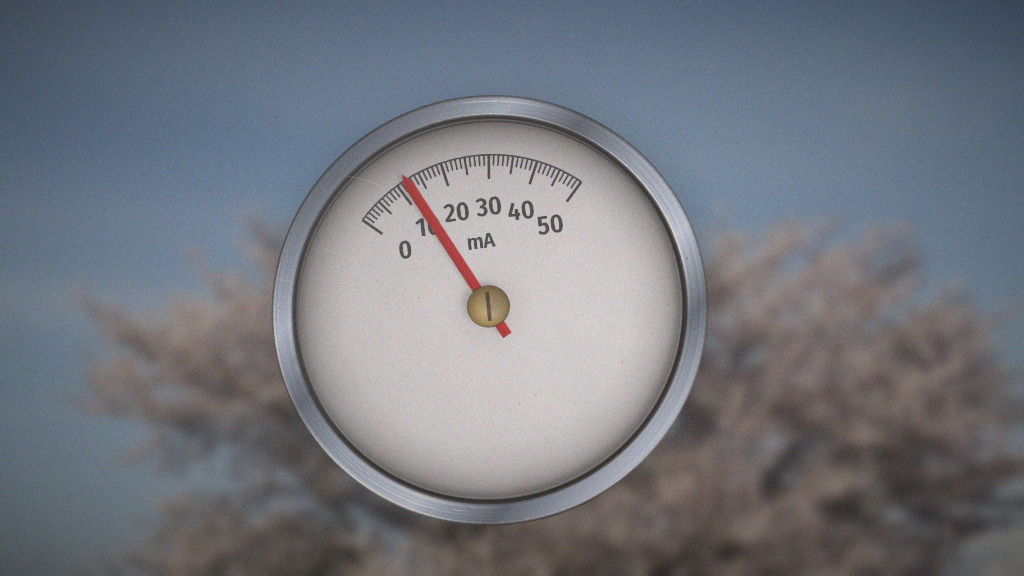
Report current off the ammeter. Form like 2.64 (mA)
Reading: 12 (mA)
